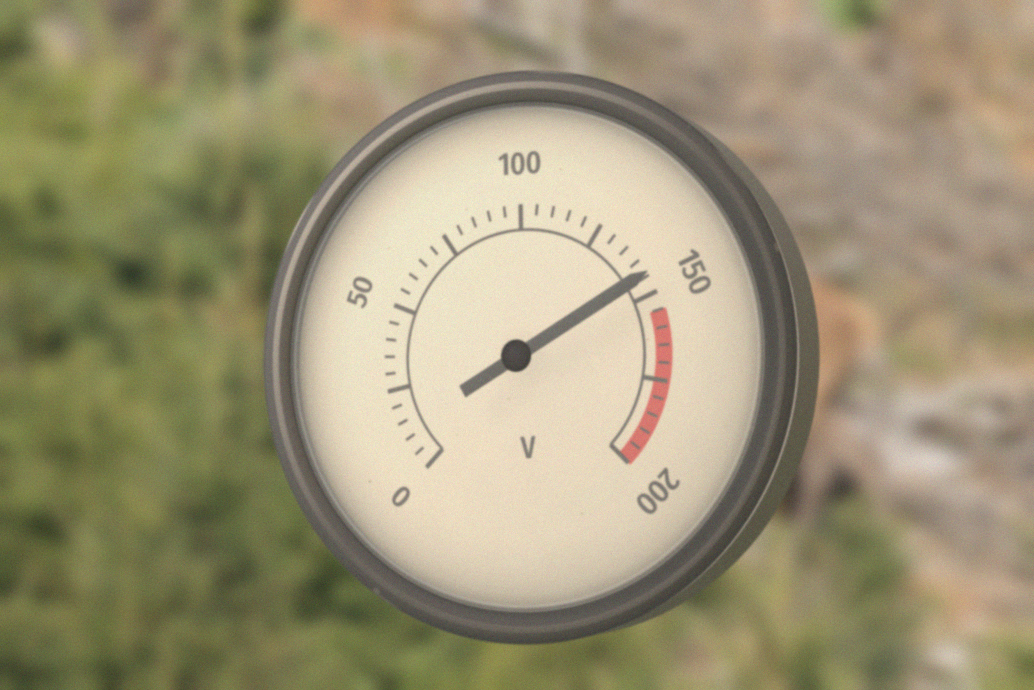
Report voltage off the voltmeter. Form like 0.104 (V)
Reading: 145 (V)
